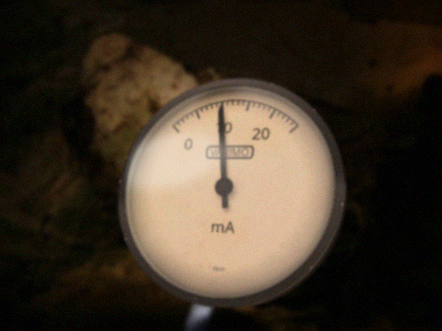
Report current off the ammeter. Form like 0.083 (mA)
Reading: 10 (mA)
